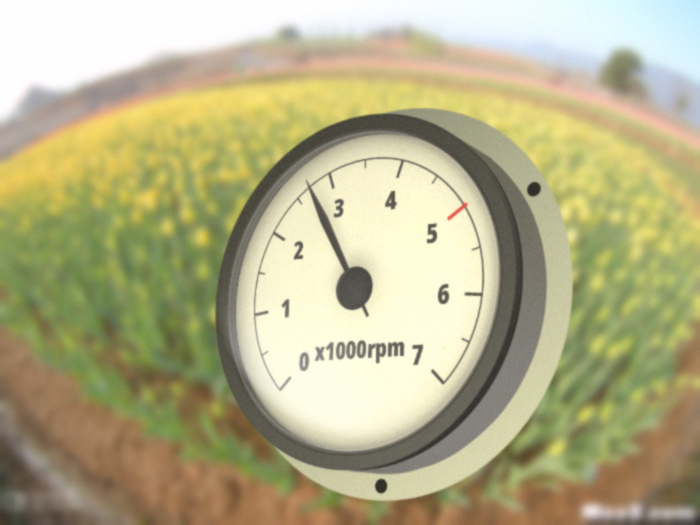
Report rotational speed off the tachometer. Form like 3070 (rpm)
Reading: 2750 (rpm)
